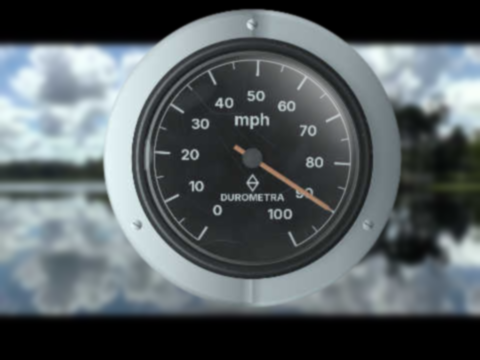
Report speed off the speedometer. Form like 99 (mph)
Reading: 90 (mph)
